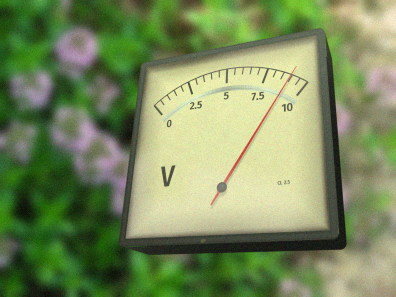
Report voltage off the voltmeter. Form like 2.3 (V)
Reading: 9 (V)
